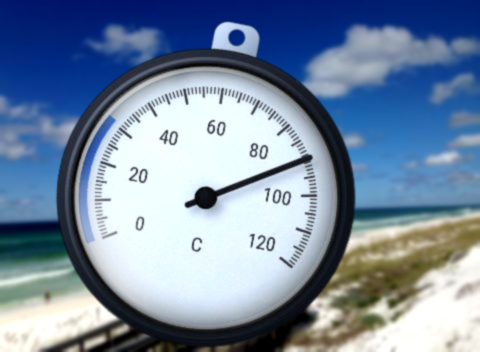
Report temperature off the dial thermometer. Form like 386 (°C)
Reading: 90 (°C)
